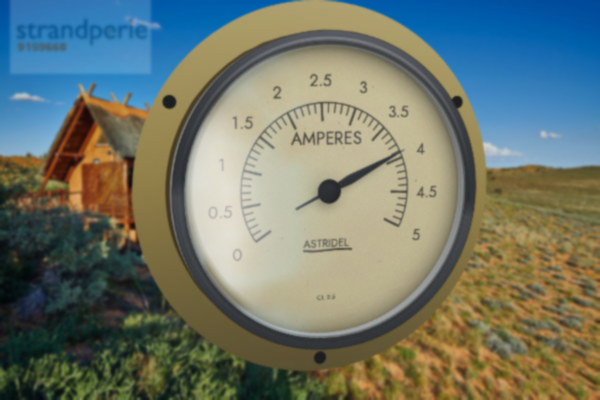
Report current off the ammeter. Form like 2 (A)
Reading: 3.9 (A)
